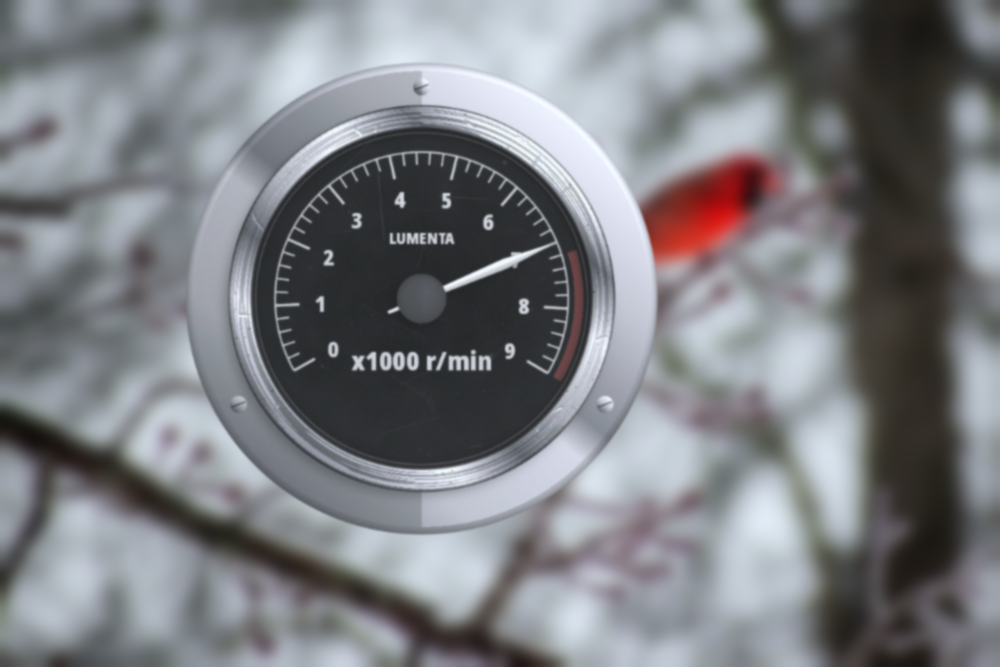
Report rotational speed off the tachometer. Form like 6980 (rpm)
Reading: 7000 (rpm)
